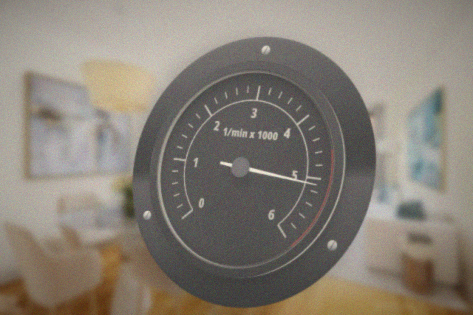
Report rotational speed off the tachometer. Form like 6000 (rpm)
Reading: 5100 (rpm)
